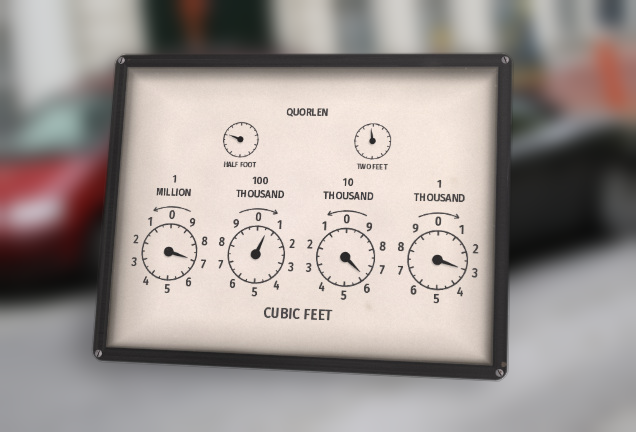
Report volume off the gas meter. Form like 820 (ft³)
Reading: 706300 (ft³)
